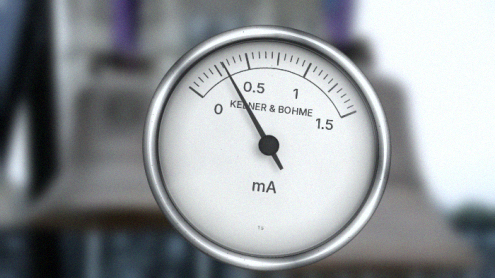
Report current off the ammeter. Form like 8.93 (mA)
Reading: 0.3 (mA)
